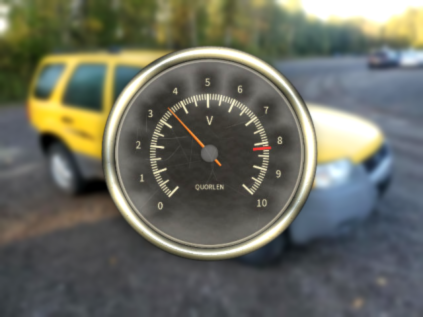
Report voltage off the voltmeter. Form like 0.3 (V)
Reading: 3.5 (V)
